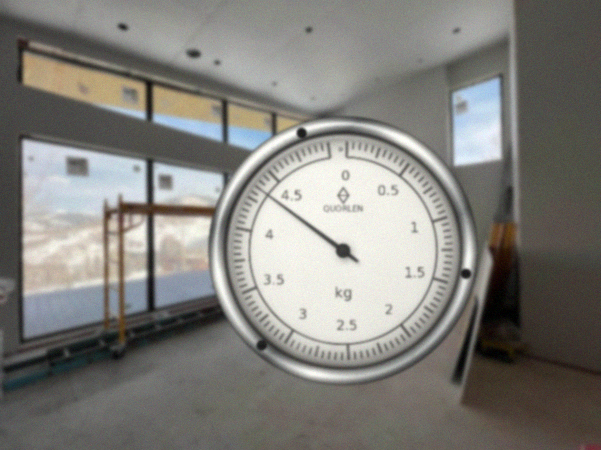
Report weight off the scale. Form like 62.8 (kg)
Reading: 4.35 (kg)
